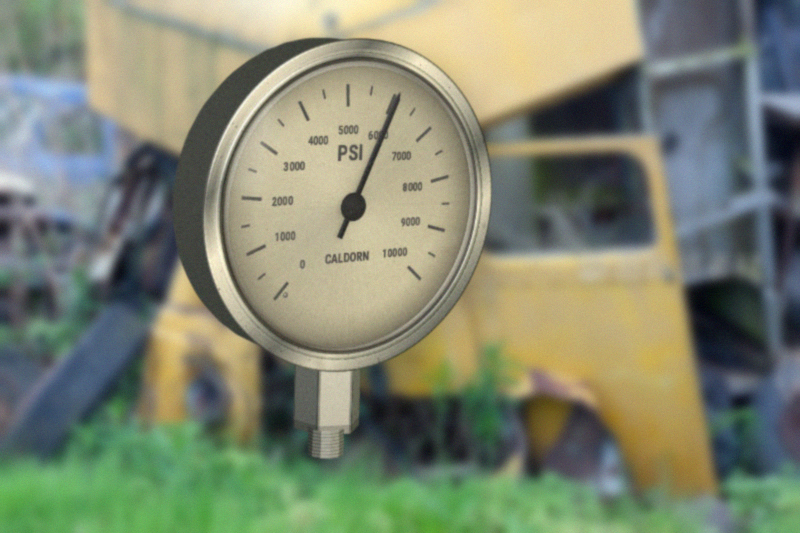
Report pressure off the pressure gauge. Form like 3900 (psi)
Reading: 6000 (psi)
